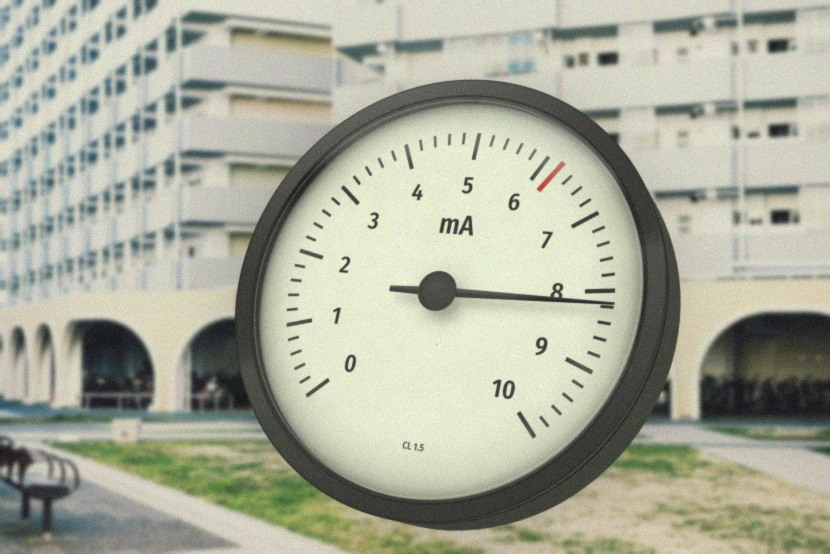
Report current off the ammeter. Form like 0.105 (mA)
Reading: 8.2 (mA)
